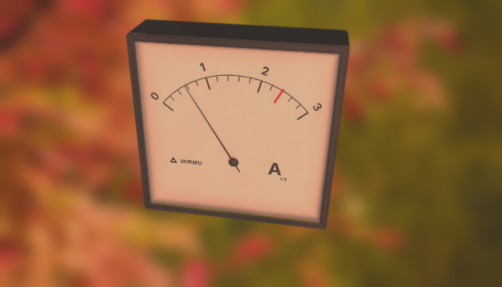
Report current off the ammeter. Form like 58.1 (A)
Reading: 0.6 (A)
